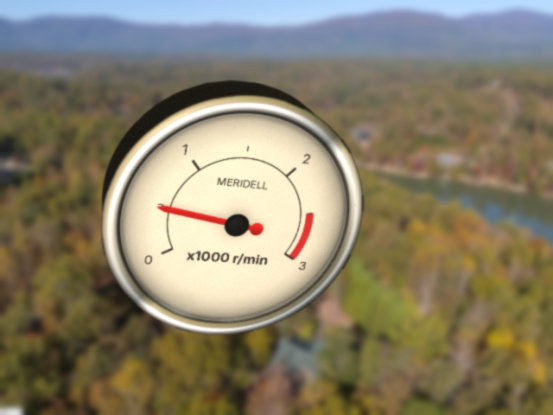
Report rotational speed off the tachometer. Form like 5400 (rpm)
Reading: 500 (rpm)
